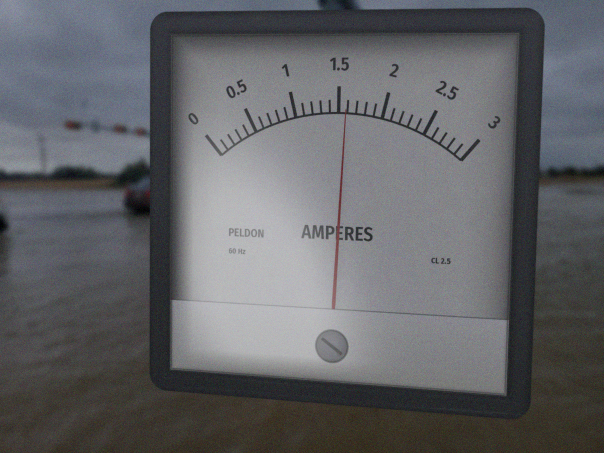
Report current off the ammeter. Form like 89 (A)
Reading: 1.6 (A)
